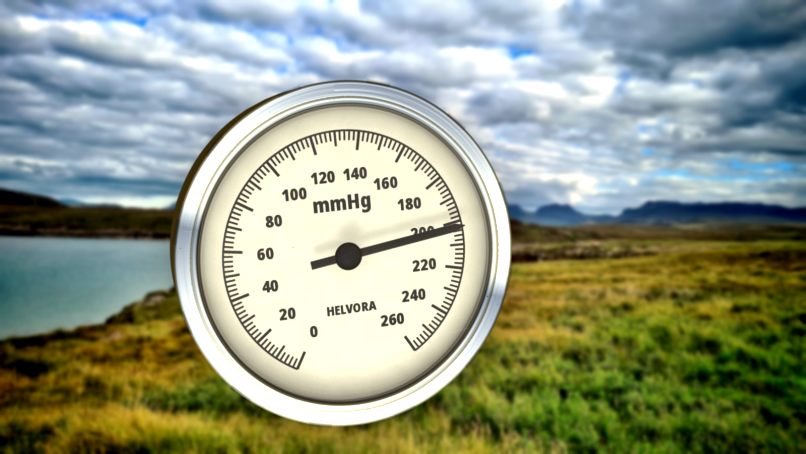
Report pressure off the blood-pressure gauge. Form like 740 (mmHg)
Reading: 202 (mmHg)
